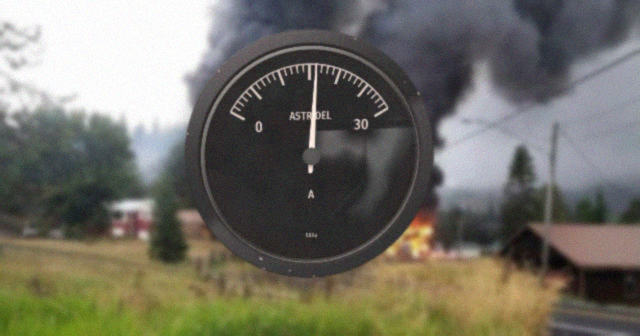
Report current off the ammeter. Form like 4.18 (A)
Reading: 16 (A)
